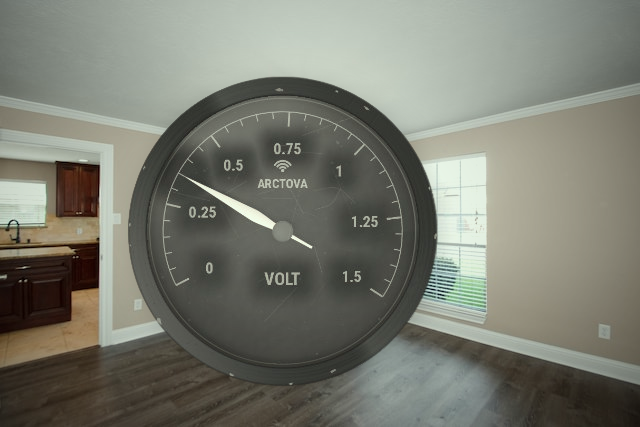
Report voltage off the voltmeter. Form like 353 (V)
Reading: 0.35 (V)
